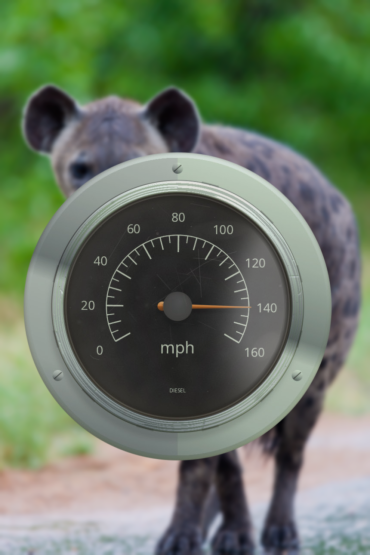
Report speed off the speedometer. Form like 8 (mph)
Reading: 140 (mph)
